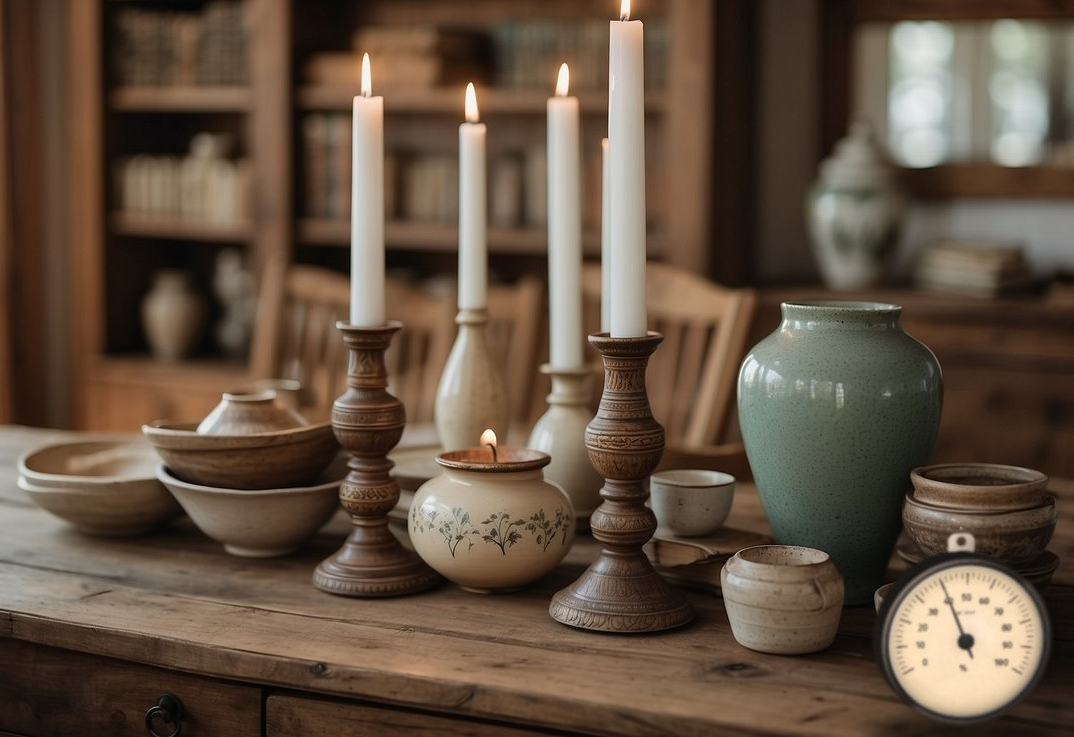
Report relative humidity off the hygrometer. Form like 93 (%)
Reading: 40 (%)
